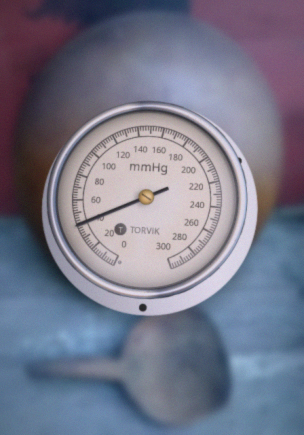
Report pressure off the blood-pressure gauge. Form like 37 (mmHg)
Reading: 40 (mmHg)
